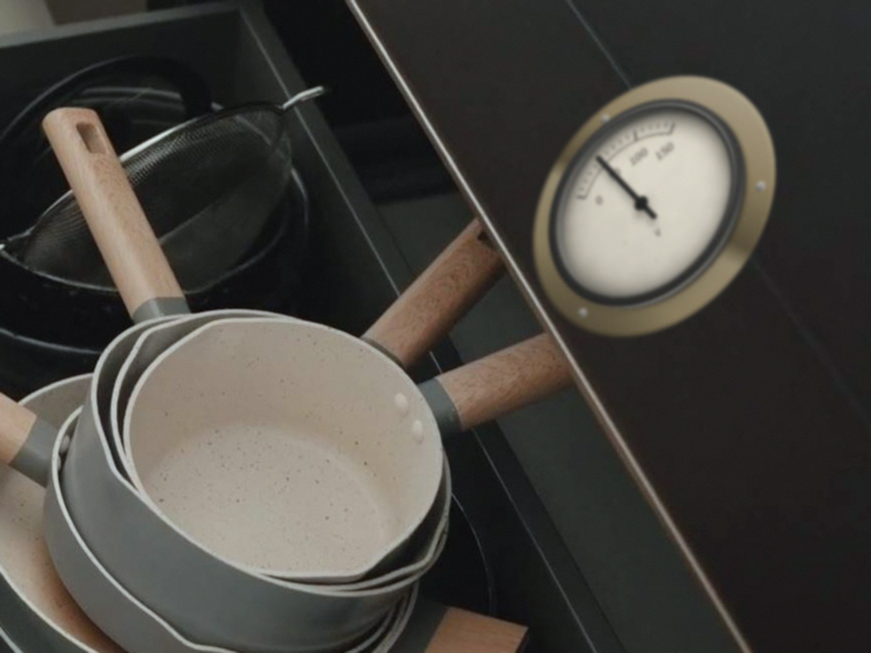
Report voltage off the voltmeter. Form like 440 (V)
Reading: 50 (V)
